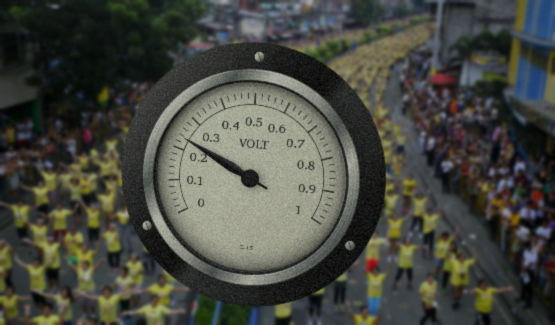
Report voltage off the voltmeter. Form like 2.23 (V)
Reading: 0.24 (V)
